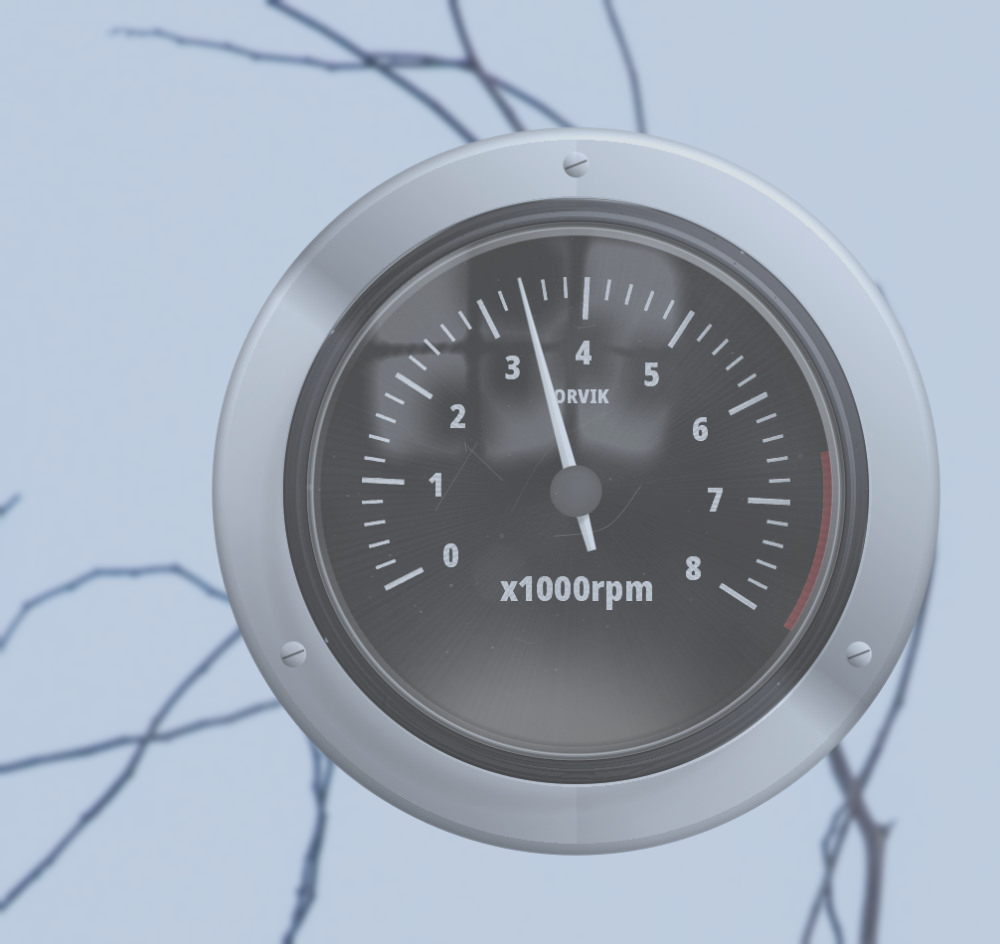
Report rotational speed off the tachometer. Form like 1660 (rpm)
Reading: 3400 (rpm)
